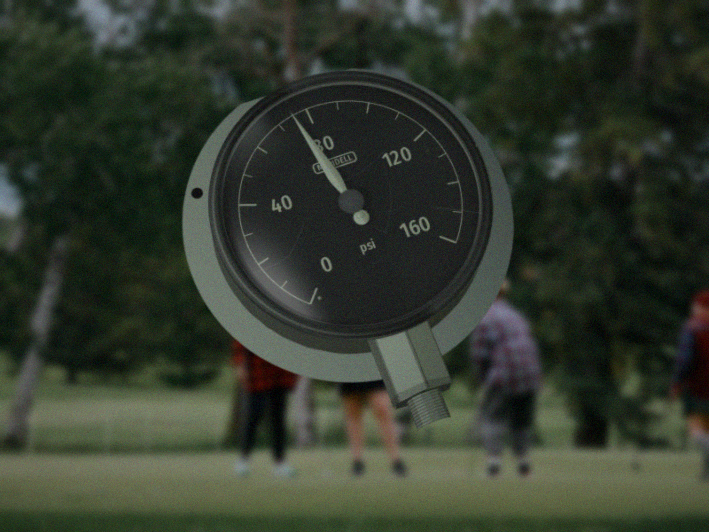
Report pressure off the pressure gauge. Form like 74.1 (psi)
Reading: 75 (psi)
